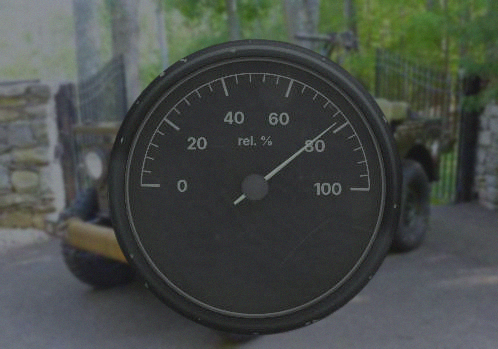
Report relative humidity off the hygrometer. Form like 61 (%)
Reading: 78 (%)
